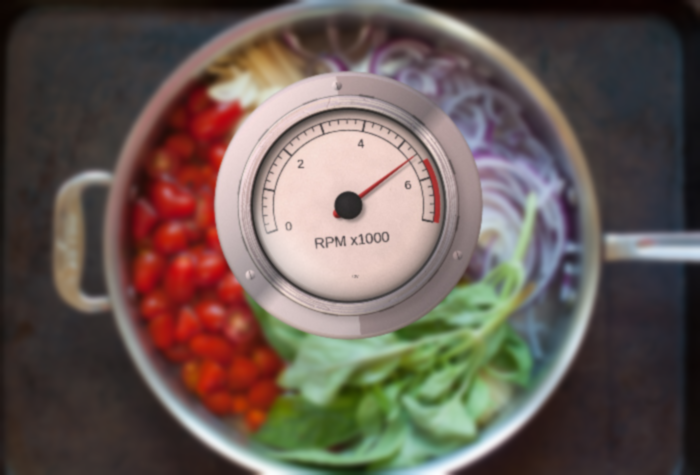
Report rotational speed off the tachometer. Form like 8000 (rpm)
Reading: 5400 (rpm)
